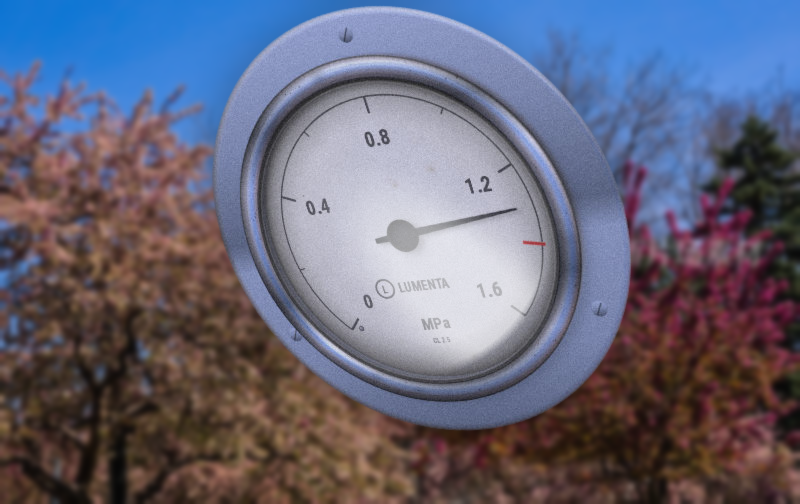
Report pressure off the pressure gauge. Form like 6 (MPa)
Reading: 1.3 (MPa)
